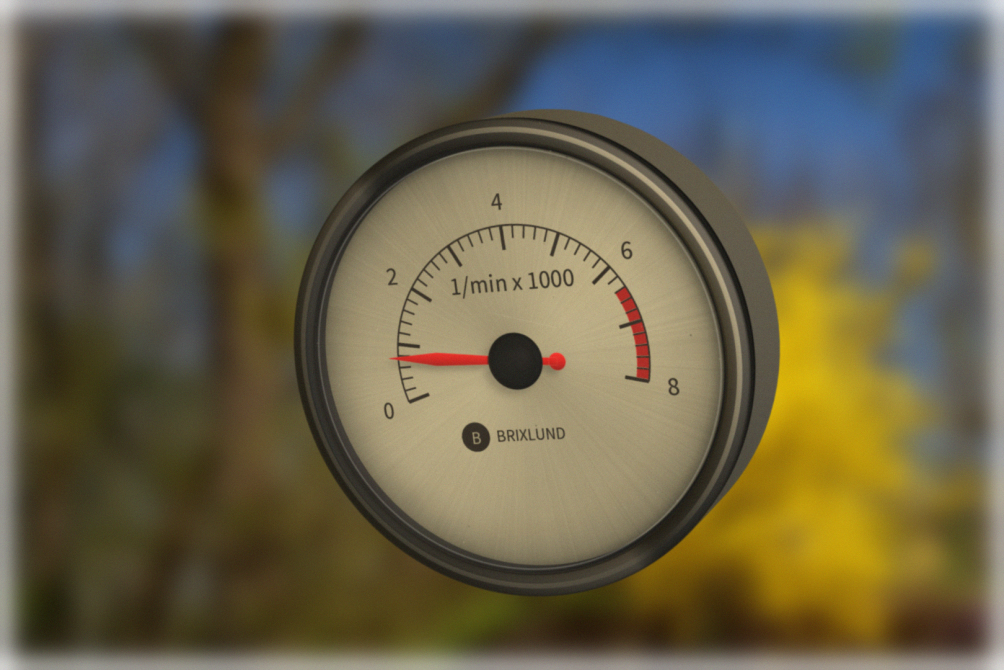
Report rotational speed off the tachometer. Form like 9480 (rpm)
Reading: 800 (rpm)
